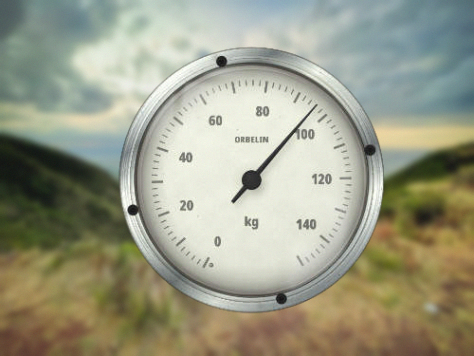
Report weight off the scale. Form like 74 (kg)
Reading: 96 (kg)
